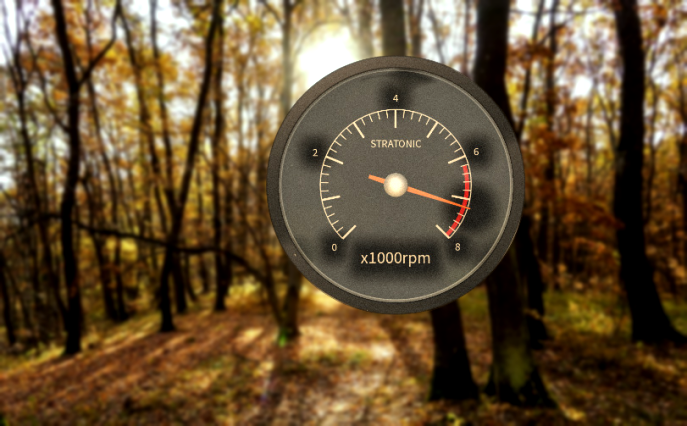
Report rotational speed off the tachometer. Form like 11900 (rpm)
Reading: 7200 (rpm)
